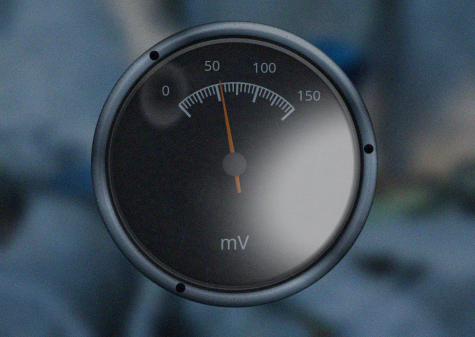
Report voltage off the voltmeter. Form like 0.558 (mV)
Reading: 55 (mV)
